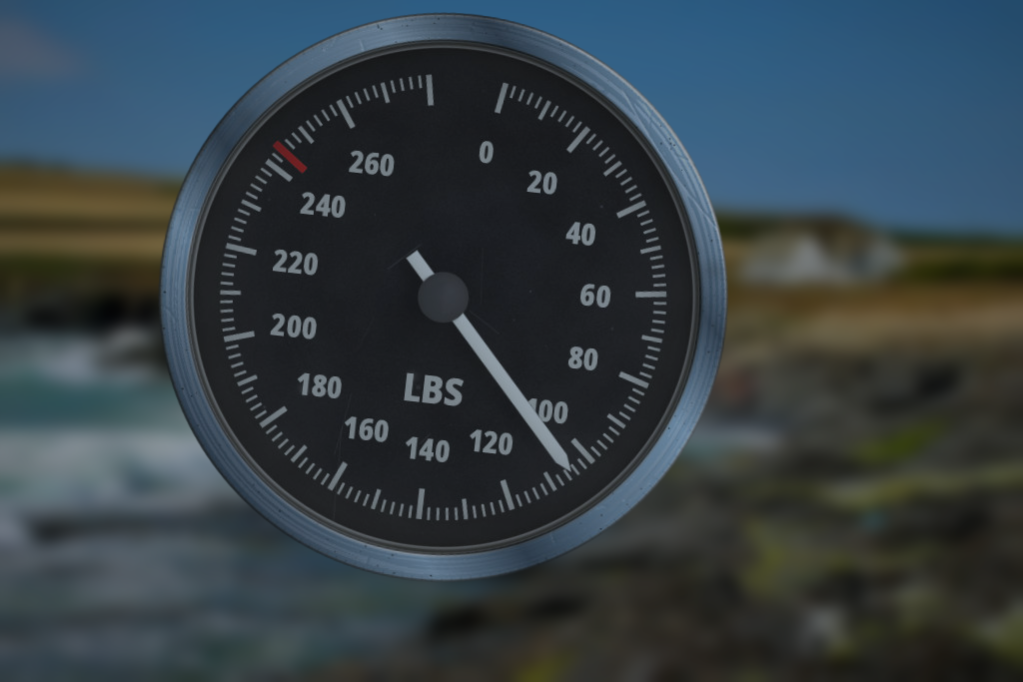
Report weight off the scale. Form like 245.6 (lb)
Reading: 105 (lb)
